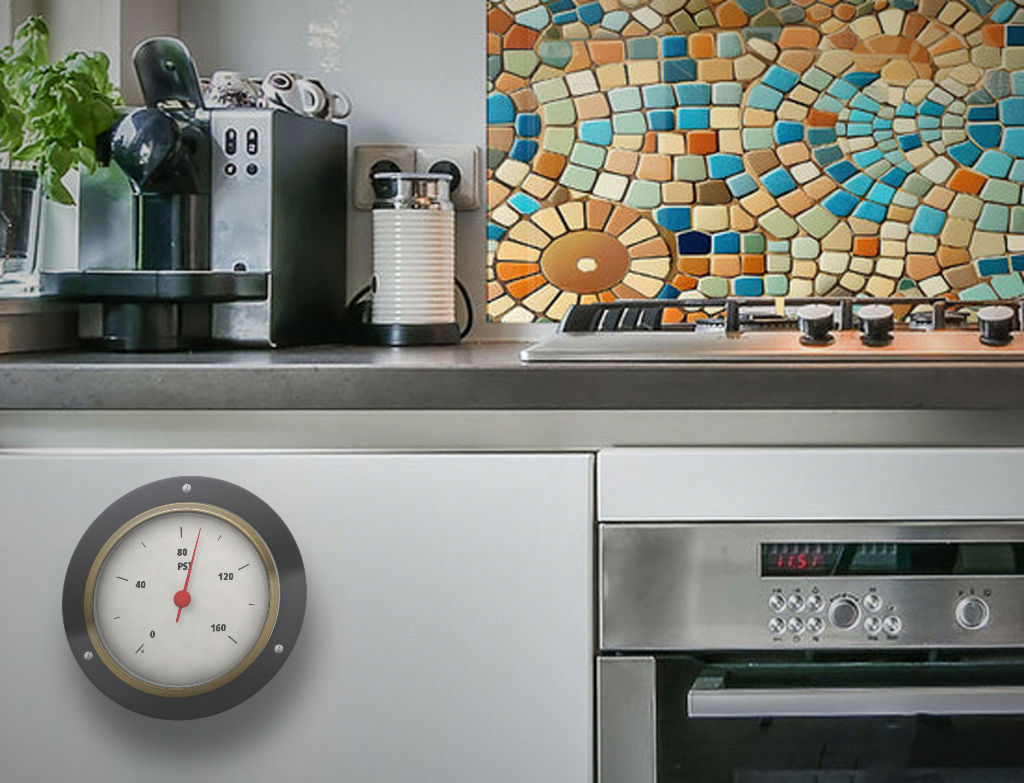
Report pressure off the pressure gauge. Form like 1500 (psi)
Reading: 90 (psi)
